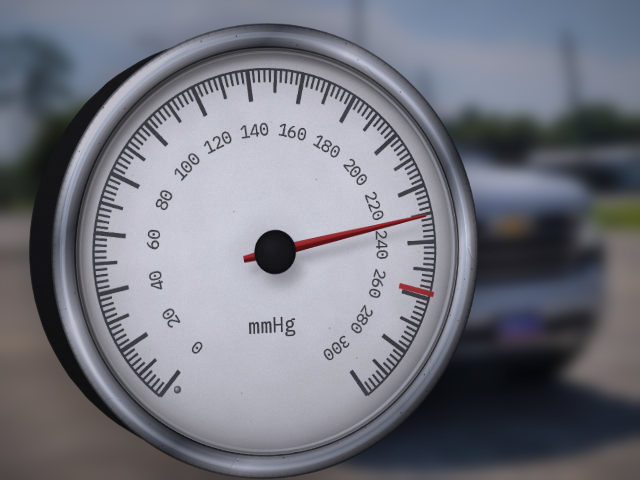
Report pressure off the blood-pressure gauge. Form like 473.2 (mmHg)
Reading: 230 (mmHg)
